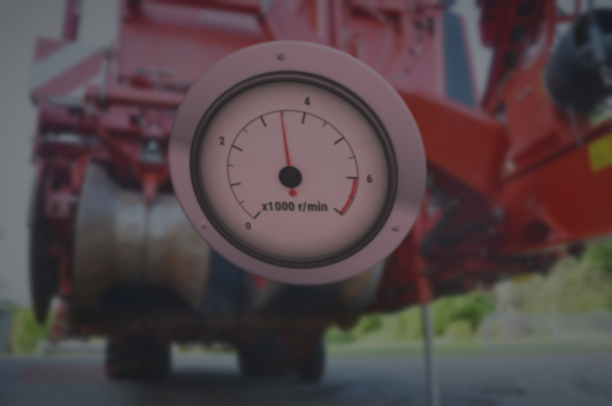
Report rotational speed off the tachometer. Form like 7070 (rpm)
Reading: 3500 (rpm)
